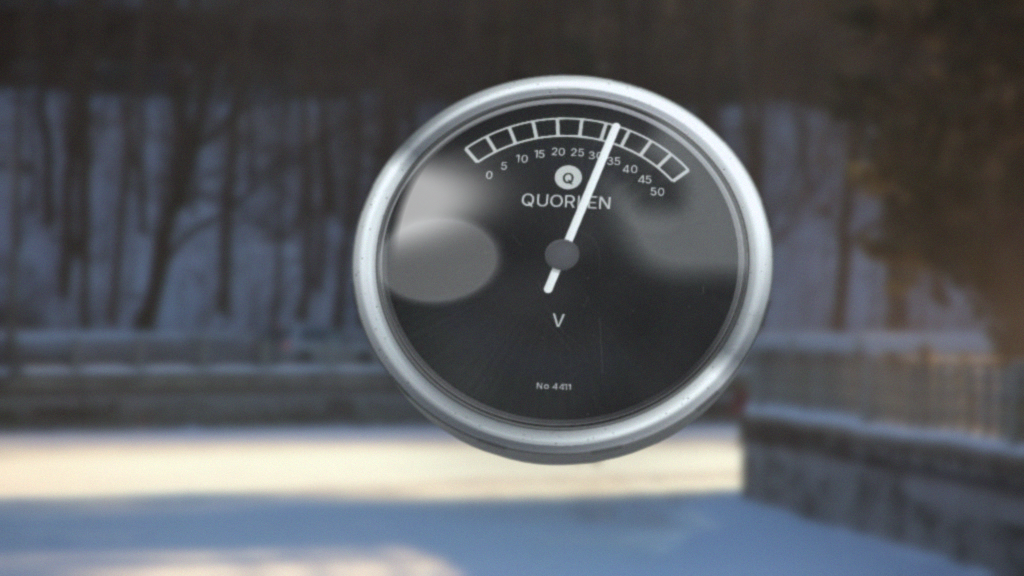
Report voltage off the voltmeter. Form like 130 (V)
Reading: 32.5 (V)
